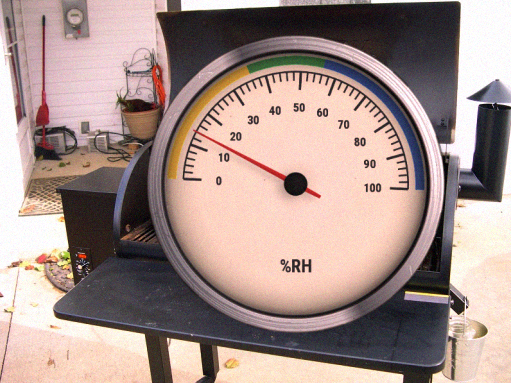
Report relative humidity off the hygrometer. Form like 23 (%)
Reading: 14 (%)
